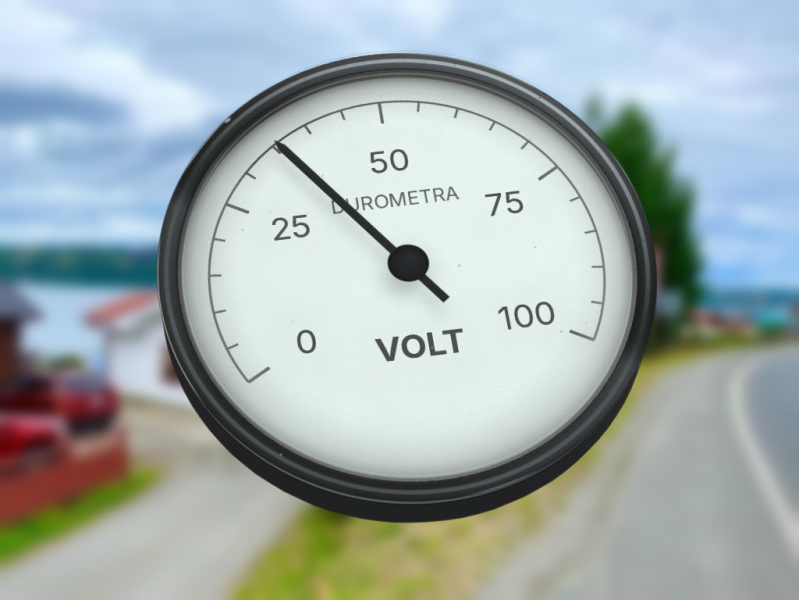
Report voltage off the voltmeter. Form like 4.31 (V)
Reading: 35 (V)
